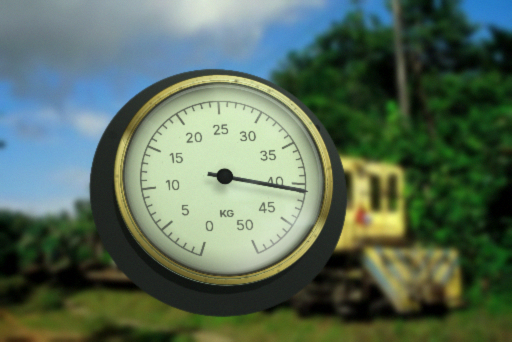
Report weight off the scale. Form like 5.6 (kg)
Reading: 41 (kg)
